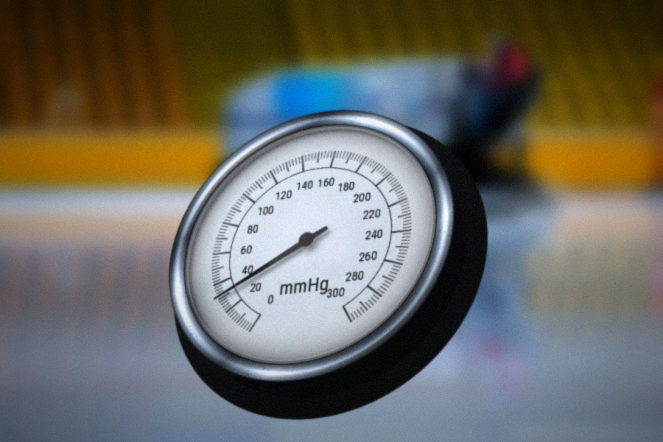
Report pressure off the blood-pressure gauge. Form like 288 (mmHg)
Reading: 30 (mmHg)
